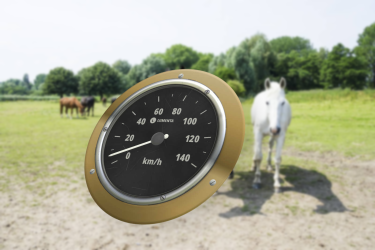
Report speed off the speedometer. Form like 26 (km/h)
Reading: 5 (km/h)
